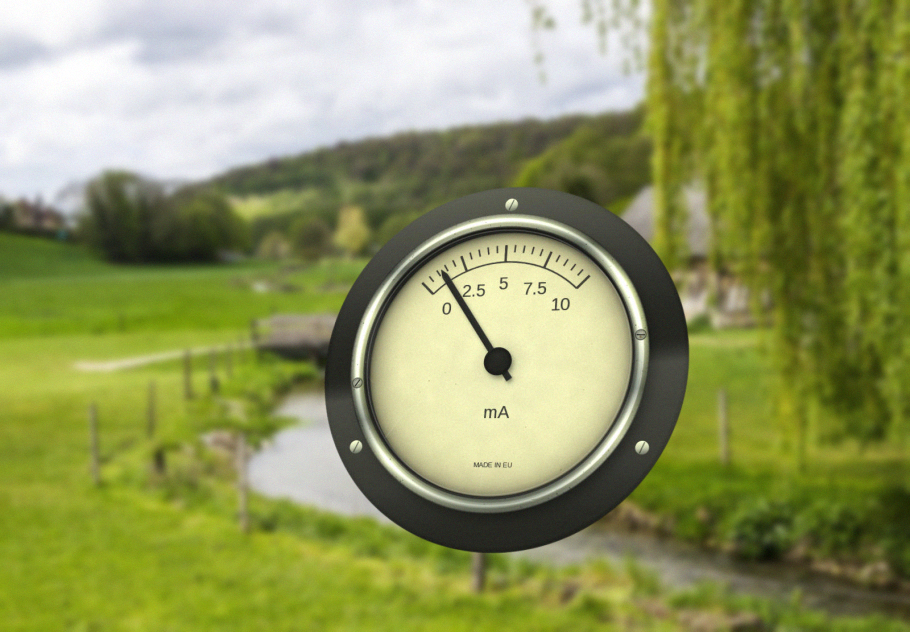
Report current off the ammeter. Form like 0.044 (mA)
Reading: 1.25 (mA)
